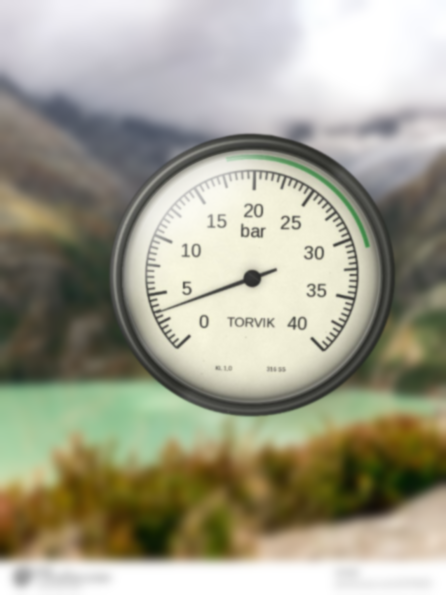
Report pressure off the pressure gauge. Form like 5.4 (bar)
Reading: 3.5 (bar)
